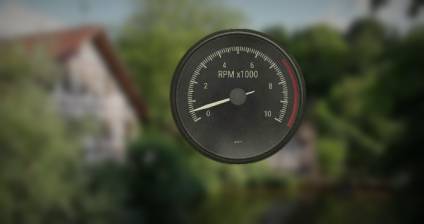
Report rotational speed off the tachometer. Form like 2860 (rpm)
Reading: 500 (rpm)
